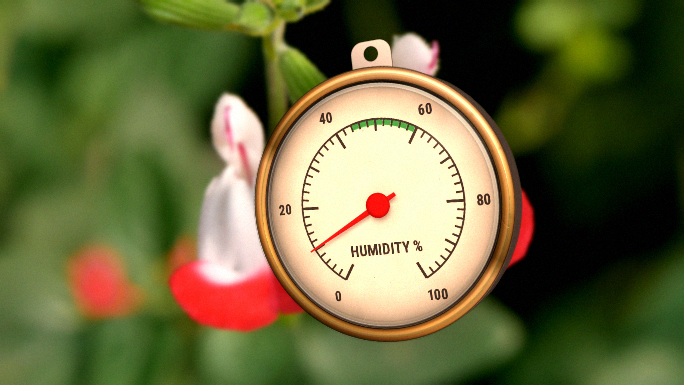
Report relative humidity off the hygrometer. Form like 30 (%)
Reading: 10 (%)
